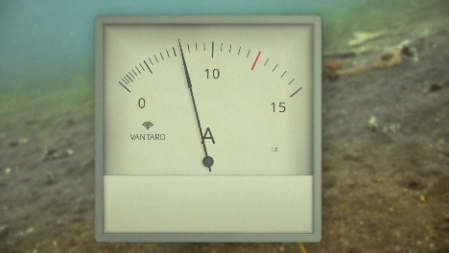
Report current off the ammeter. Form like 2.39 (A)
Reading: 8 (A)
